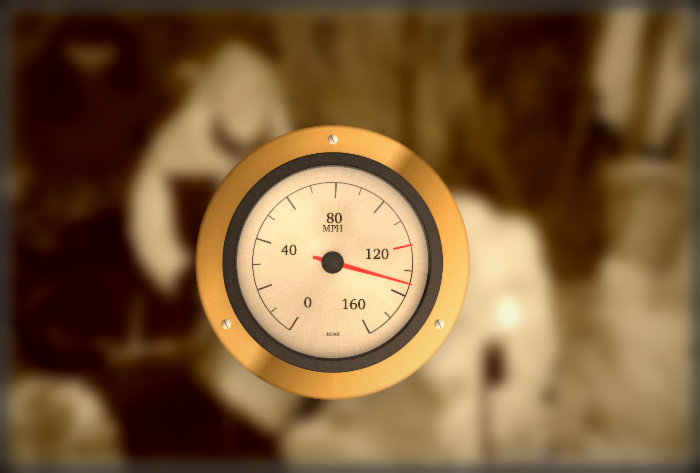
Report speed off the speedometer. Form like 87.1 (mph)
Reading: 135 (mph)
